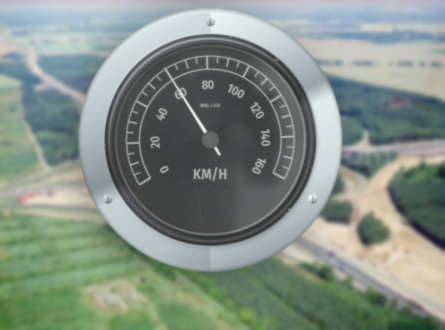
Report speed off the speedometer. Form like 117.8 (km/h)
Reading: 60 (km/h)
